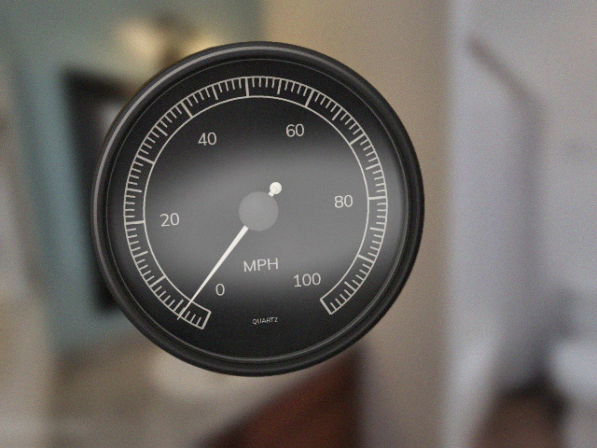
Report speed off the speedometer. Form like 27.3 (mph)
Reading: 4 (mph)
